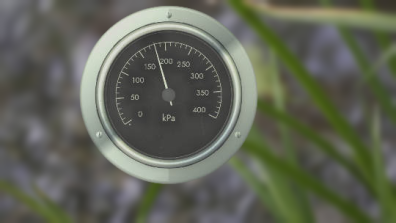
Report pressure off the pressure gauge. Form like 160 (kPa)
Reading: 180 (kPa)
